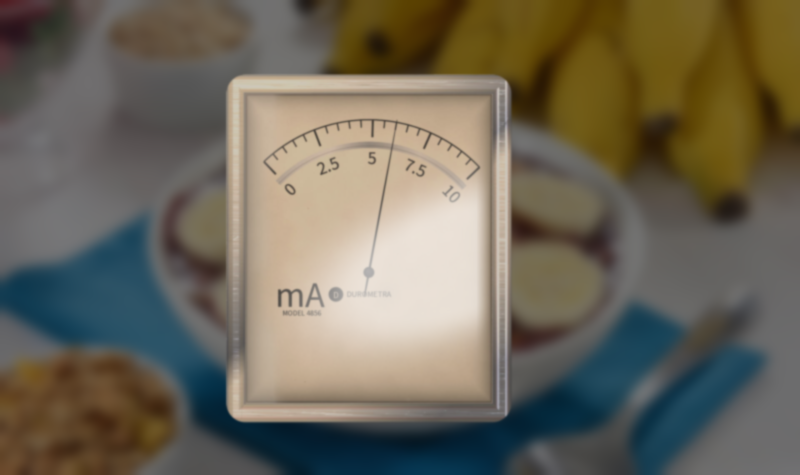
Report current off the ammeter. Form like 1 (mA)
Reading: 6 (mA)
